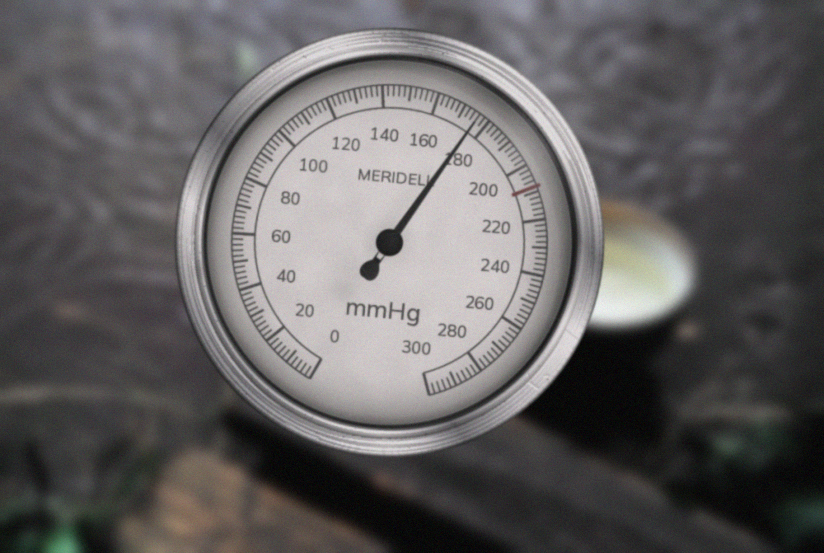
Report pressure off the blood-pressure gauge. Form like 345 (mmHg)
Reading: 176 (mmHg)
